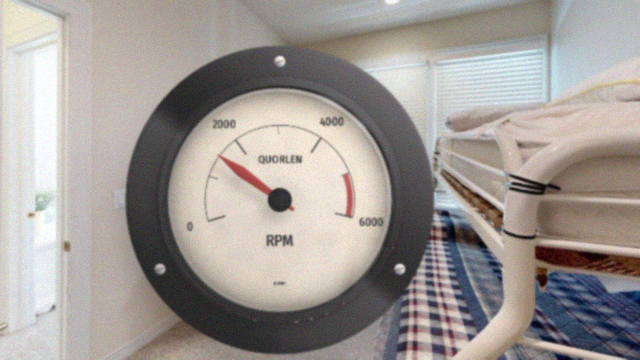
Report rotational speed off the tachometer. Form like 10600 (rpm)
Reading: 1500 (rpm)
